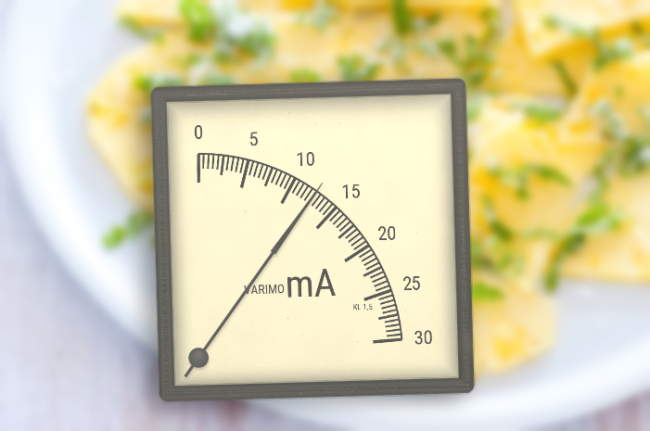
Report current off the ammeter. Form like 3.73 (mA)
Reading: 12.5 (mA)
